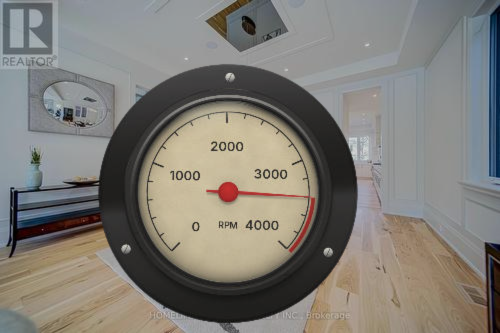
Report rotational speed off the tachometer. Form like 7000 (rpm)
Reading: 3400 (rpm)
